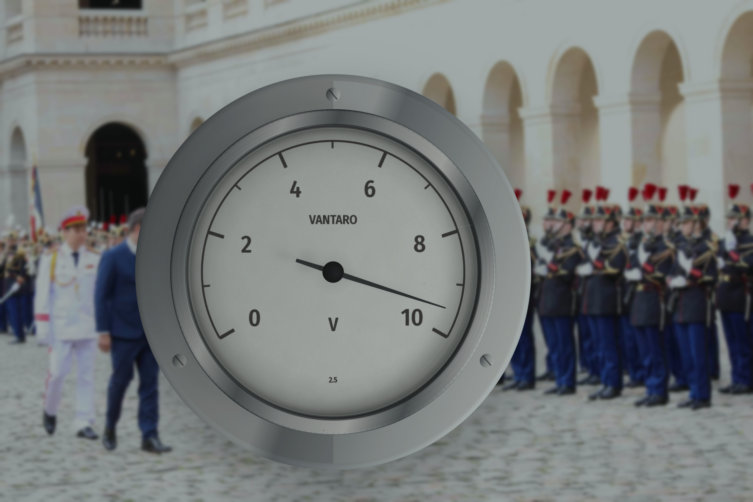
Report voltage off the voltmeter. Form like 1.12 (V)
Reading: 9.5 (V)
